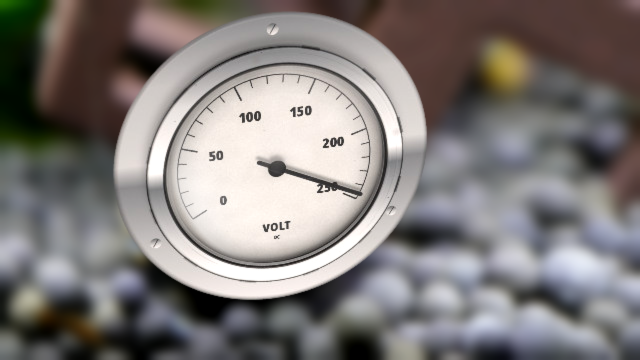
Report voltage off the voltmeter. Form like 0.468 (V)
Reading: 245 (V)
